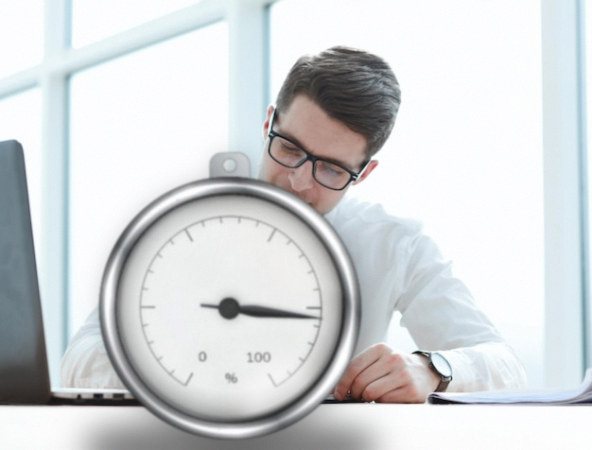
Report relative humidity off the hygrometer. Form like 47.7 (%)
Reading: 82 (%)
